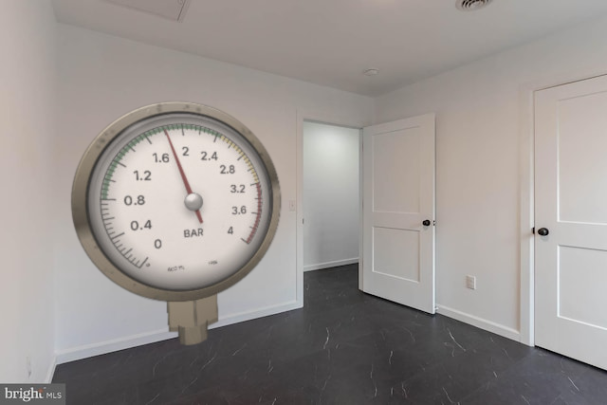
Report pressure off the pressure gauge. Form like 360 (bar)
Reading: 1.8 (bar)
